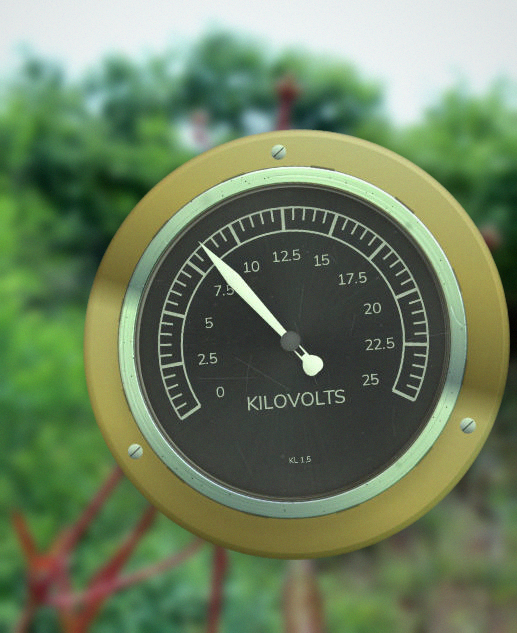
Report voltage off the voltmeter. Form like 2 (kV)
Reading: 8.5 (kV)
